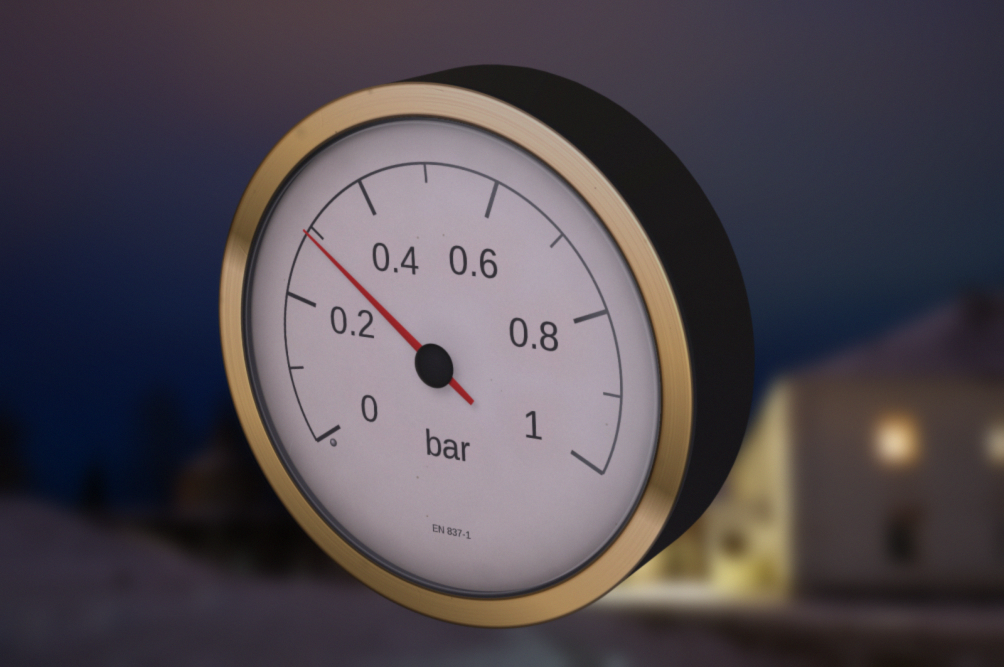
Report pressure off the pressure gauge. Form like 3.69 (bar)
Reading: 0.3 (bar)
